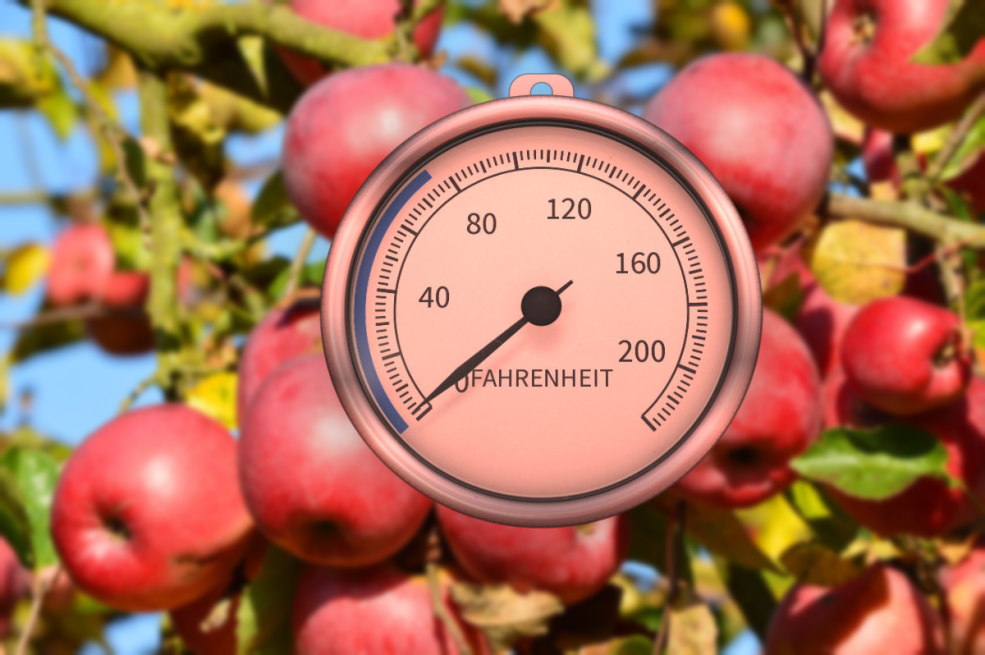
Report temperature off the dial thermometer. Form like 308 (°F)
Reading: 2 (°F)
